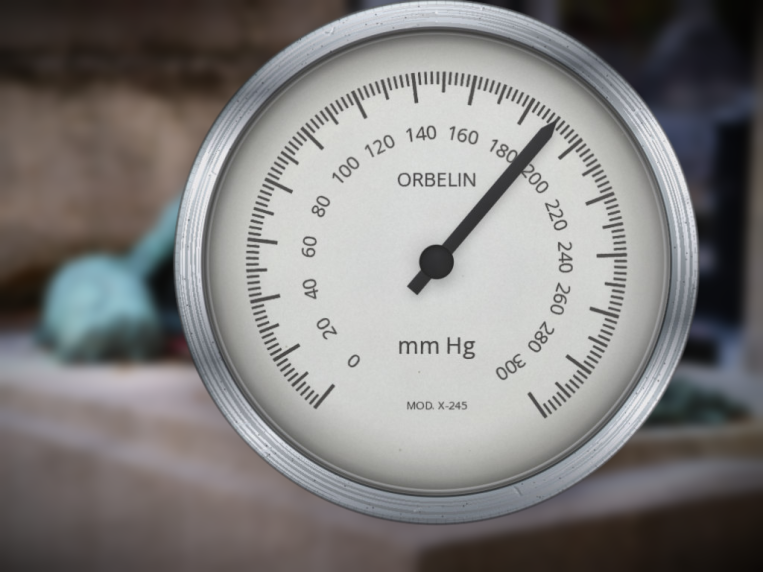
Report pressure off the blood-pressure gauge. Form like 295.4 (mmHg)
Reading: 190 (mmHg)
